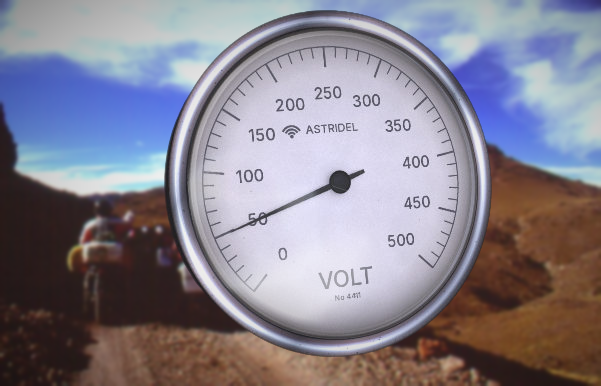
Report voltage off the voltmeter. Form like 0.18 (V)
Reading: 50 (V)
